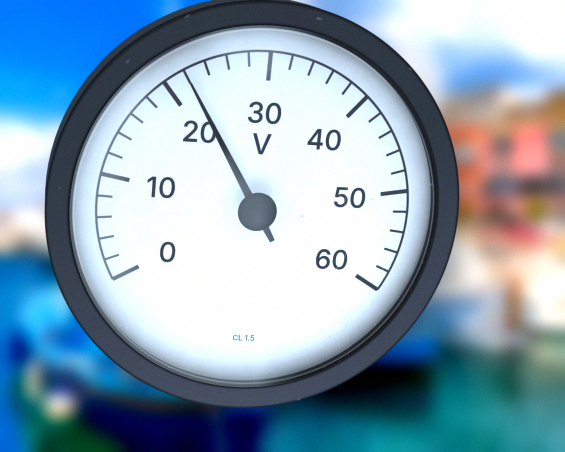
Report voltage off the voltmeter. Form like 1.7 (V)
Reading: 22 (V)
